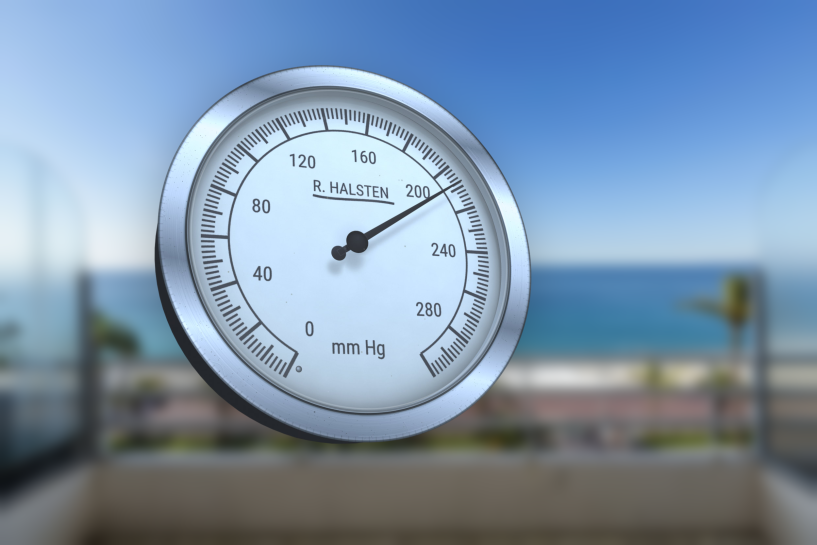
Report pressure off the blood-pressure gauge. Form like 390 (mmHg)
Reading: 208 (mmHg)
